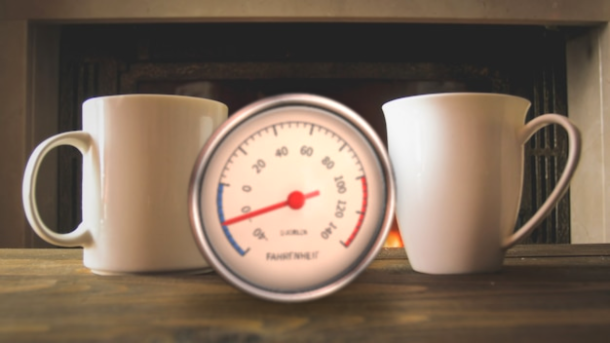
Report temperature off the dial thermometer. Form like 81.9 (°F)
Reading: -20 (°F)
